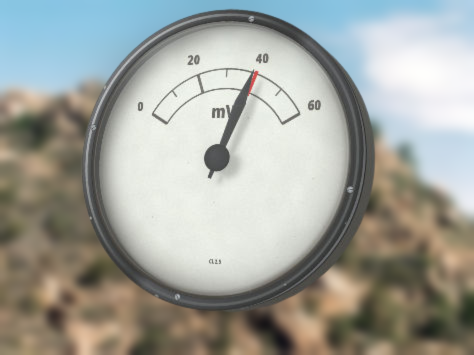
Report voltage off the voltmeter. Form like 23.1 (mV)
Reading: 40 (mV)
